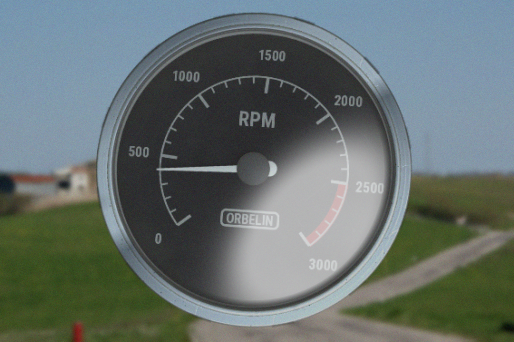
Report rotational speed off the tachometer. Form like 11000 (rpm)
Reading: 400 (rpm)
